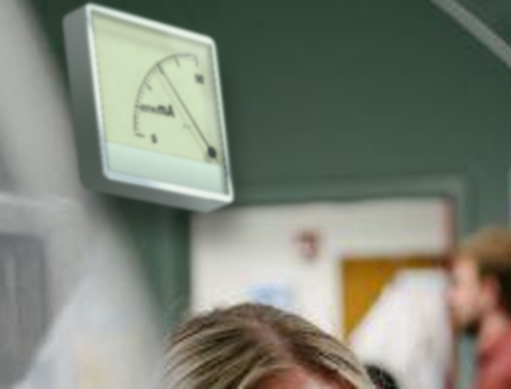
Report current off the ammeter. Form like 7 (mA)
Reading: 30 (mA)
